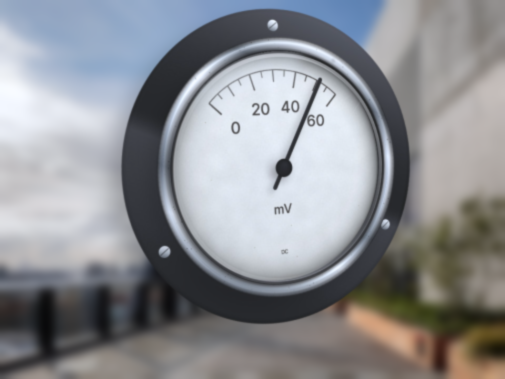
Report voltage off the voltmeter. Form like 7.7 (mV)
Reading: 50 (mV)
